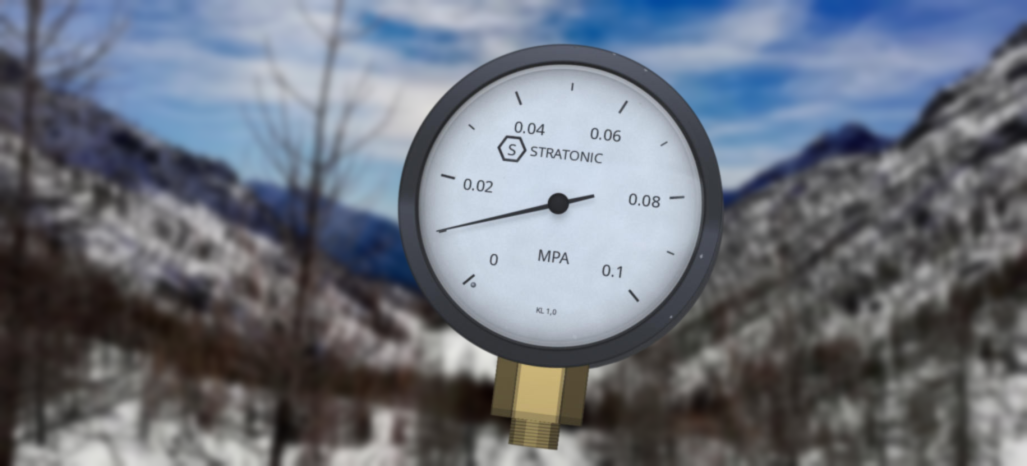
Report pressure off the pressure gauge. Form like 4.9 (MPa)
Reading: 0.01 (MPa)
